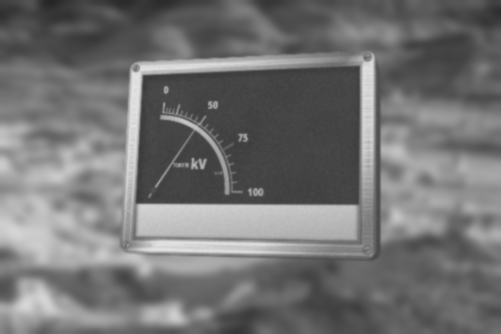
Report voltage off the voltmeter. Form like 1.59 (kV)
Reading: 50 (kV)
